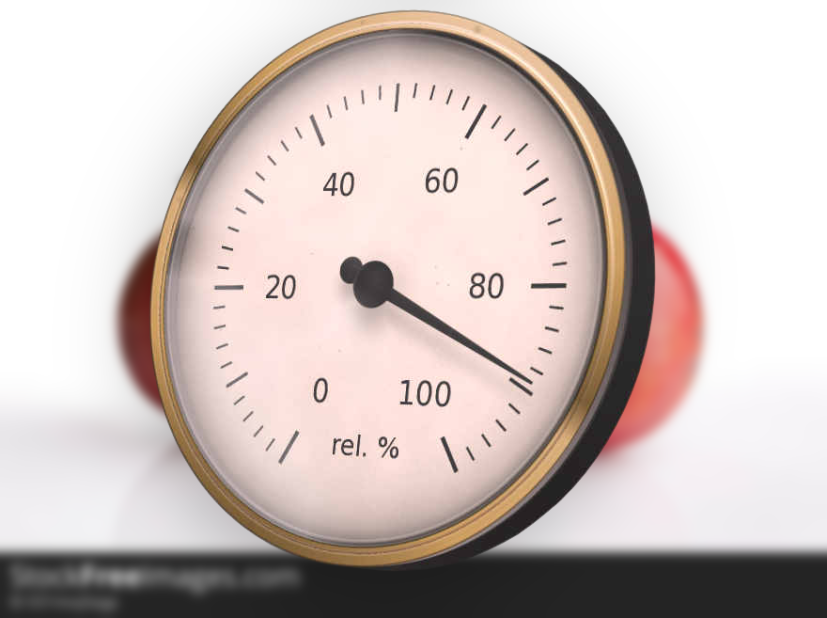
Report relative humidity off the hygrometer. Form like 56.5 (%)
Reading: 89 (%)
